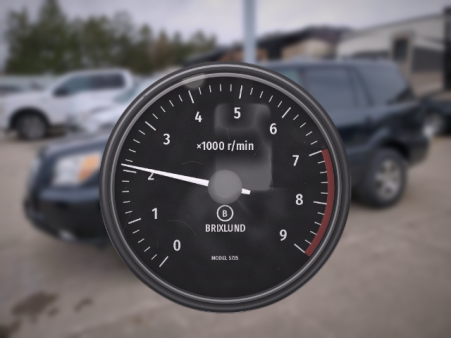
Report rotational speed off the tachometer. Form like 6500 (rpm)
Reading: 2100 (rpm)
